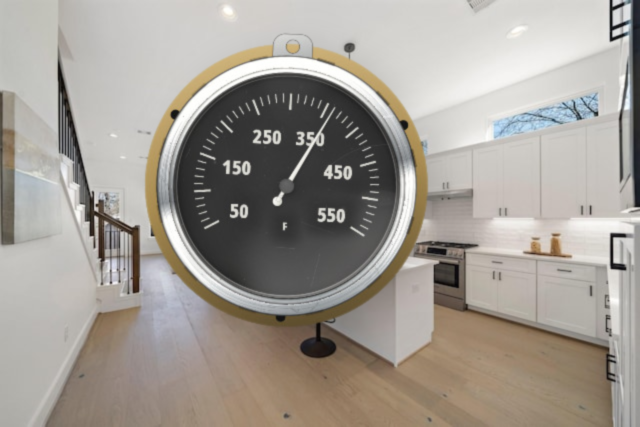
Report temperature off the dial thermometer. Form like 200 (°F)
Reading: 360 (°F)
